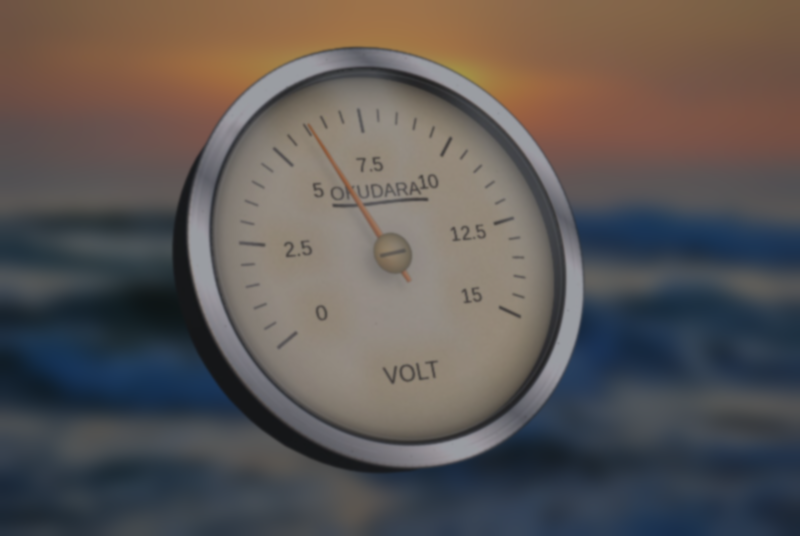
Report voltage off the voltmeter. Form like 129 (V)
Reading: 6 (V)
